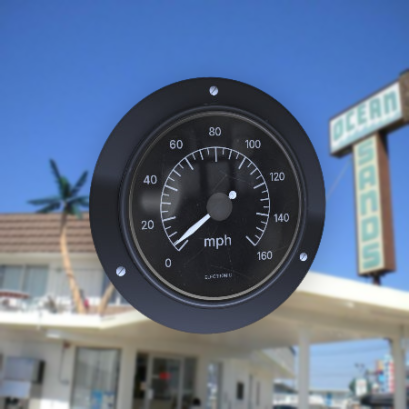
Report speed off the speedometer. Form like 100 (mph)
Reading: 5 (mph)
